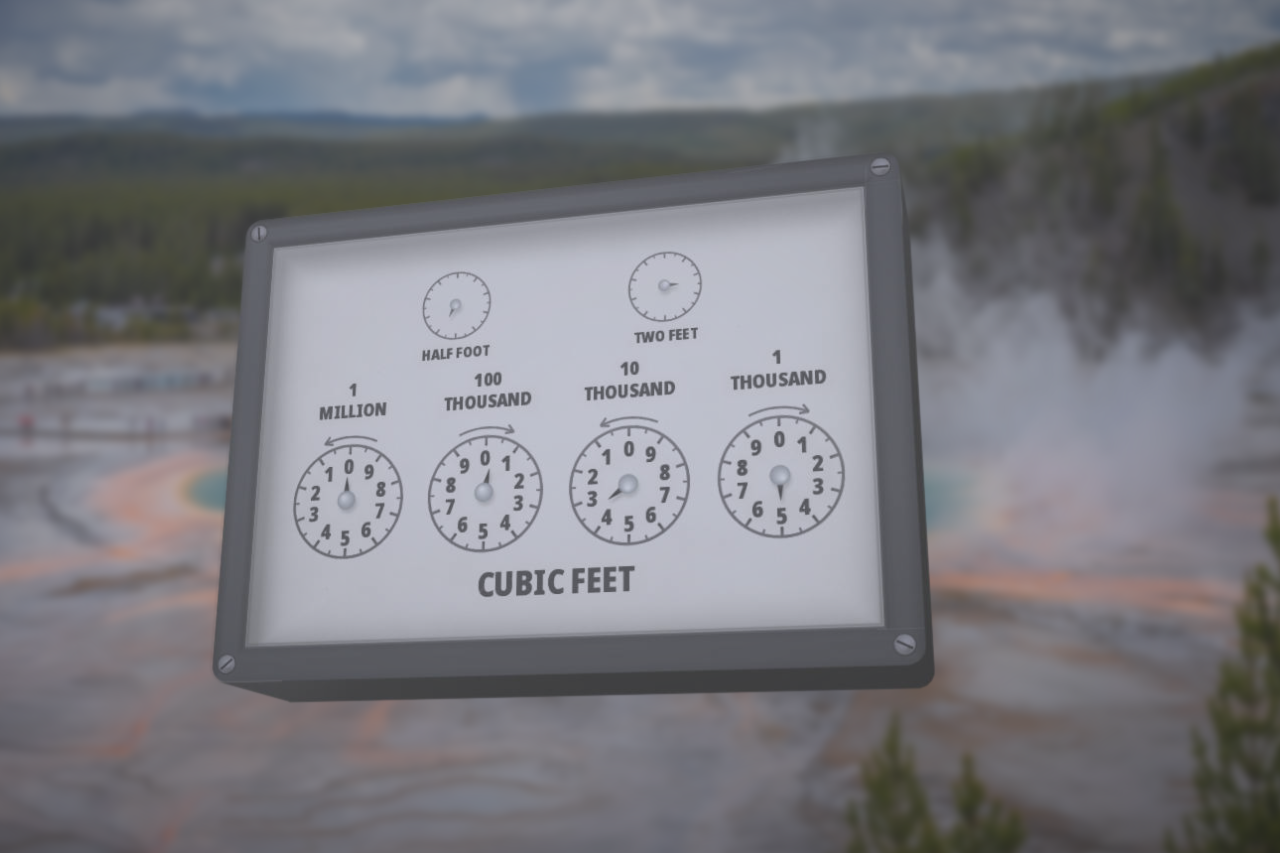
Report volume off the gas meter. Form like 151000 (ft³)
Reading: 3500 (ft³)
